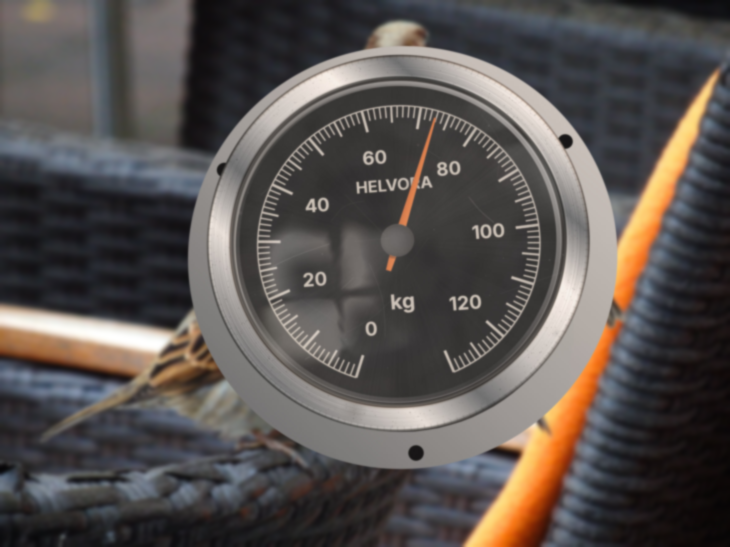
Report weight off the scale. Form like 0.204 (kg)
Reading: 73 (kg)
